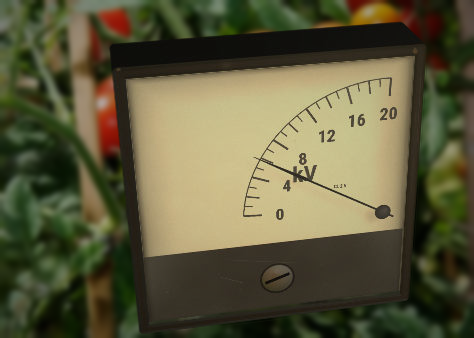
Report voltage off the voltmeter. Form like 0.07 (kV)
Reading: 6 (kV)
